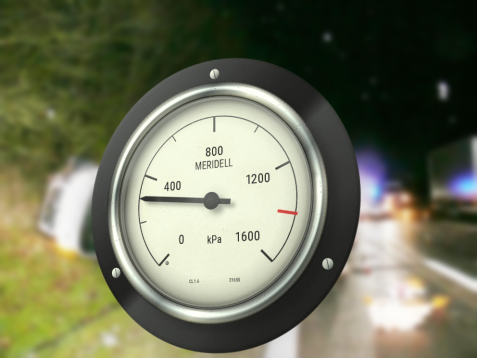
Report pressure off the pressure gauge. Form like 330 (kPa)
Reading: 300 (kPa)
